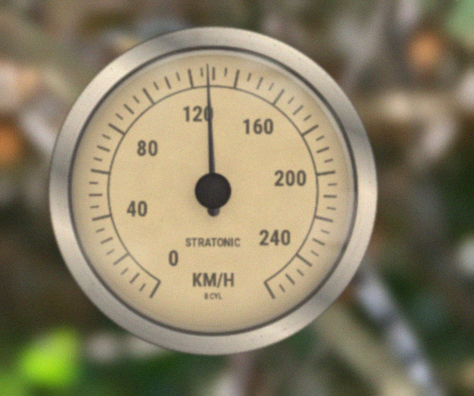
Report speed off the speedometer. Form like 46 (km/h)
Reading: 127.5 (km/h)
